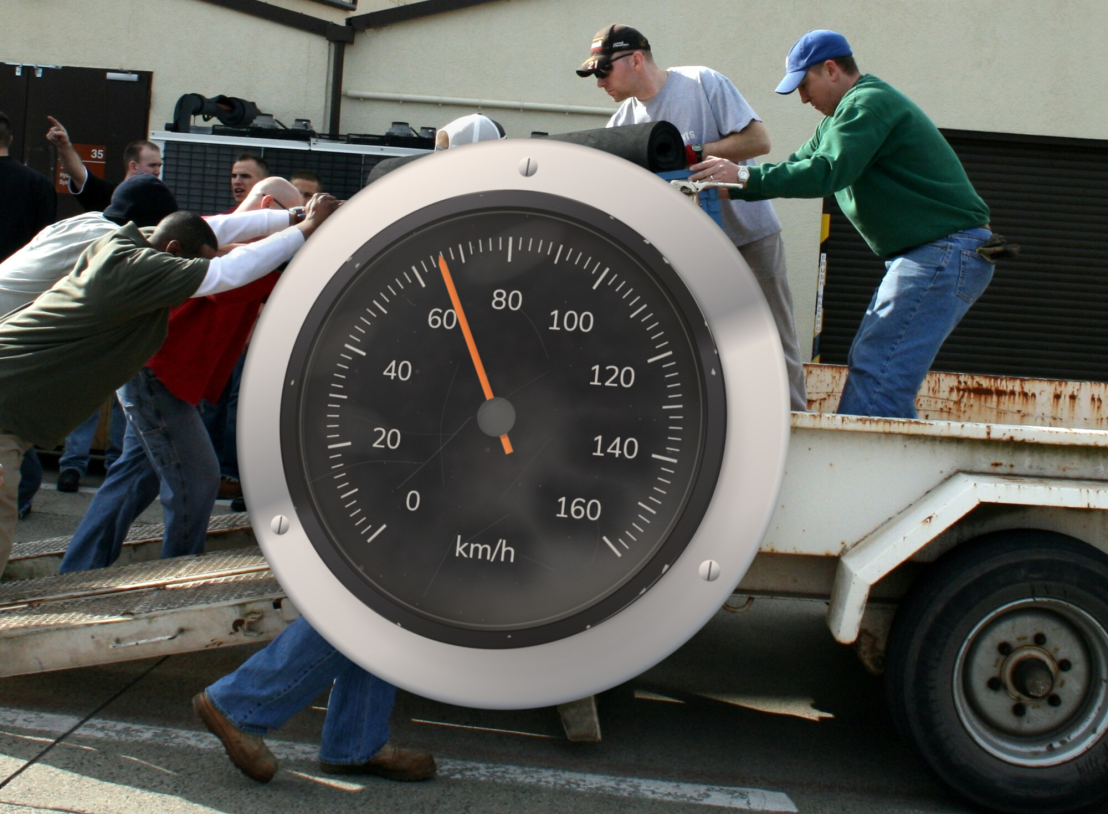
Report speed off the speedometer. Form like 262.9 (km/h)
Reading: 66 (km/h)
